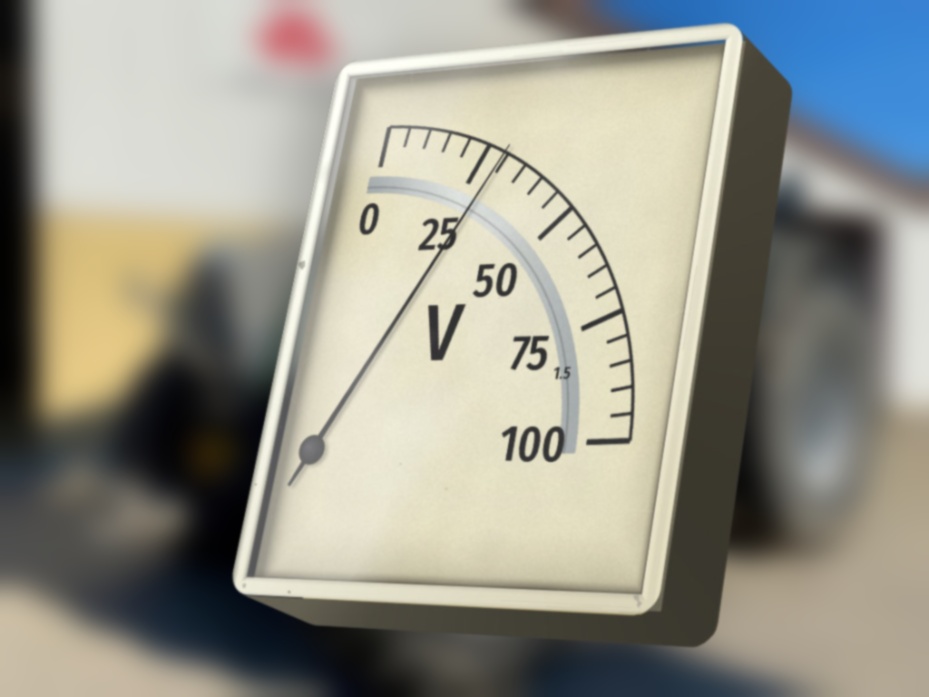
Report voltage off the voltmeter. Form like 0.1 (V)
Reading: 30 (V)
